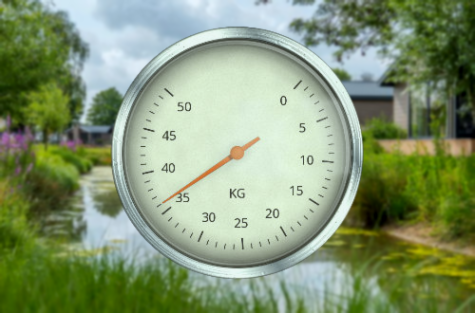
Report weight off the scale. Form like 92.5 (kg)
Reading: 36 (kg)
